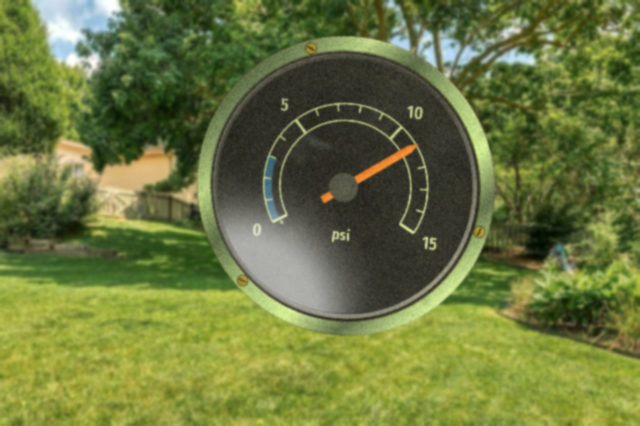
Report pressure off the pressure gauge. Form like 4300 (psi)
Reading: 11 (psi)
